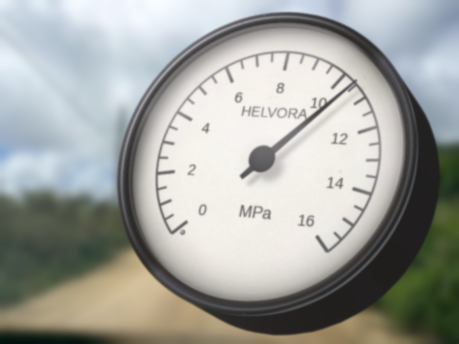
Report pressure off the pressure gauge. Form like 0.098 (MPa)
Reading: 10.5 (MPa)
